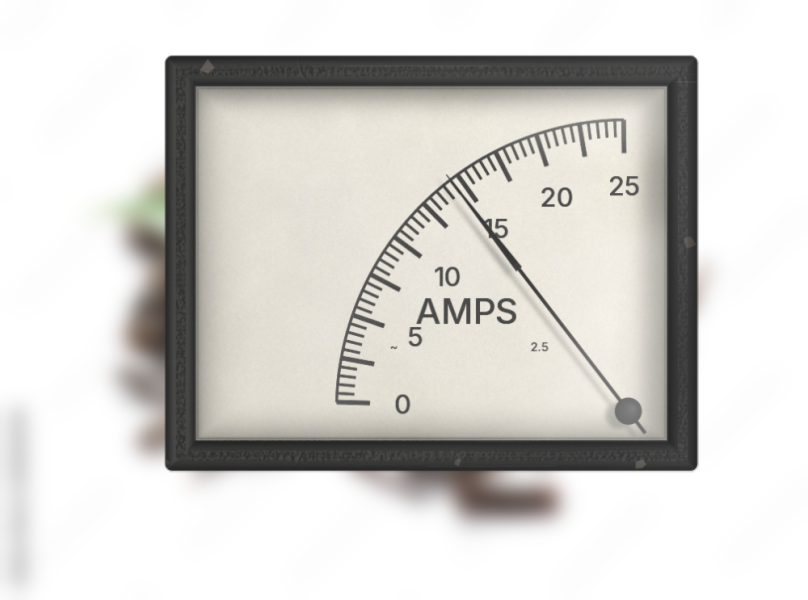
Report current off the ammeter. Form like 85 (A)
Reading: 14.5 (A)
